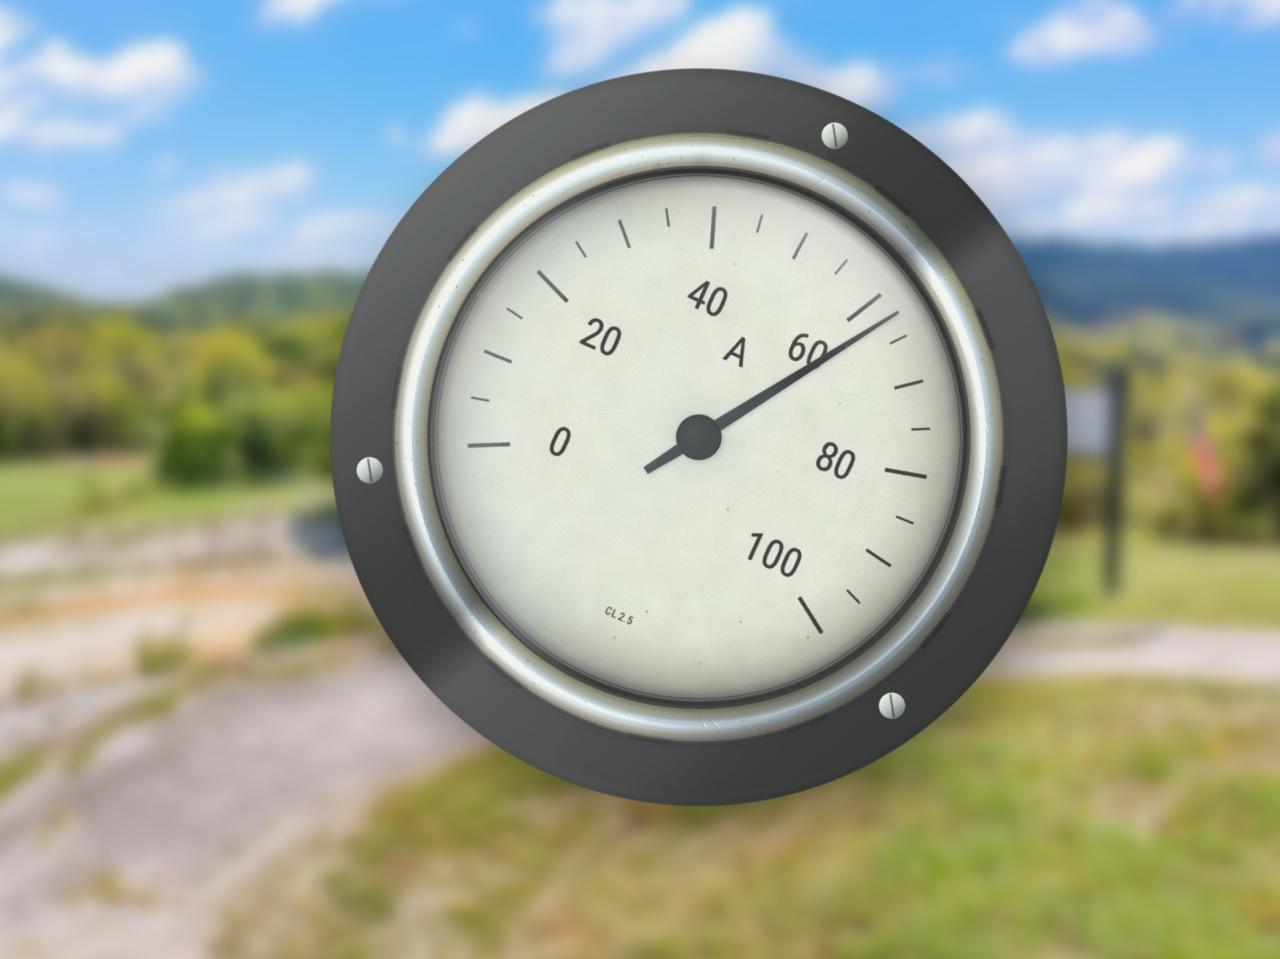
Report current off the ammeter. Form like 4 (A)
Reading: 62.5 (A)
